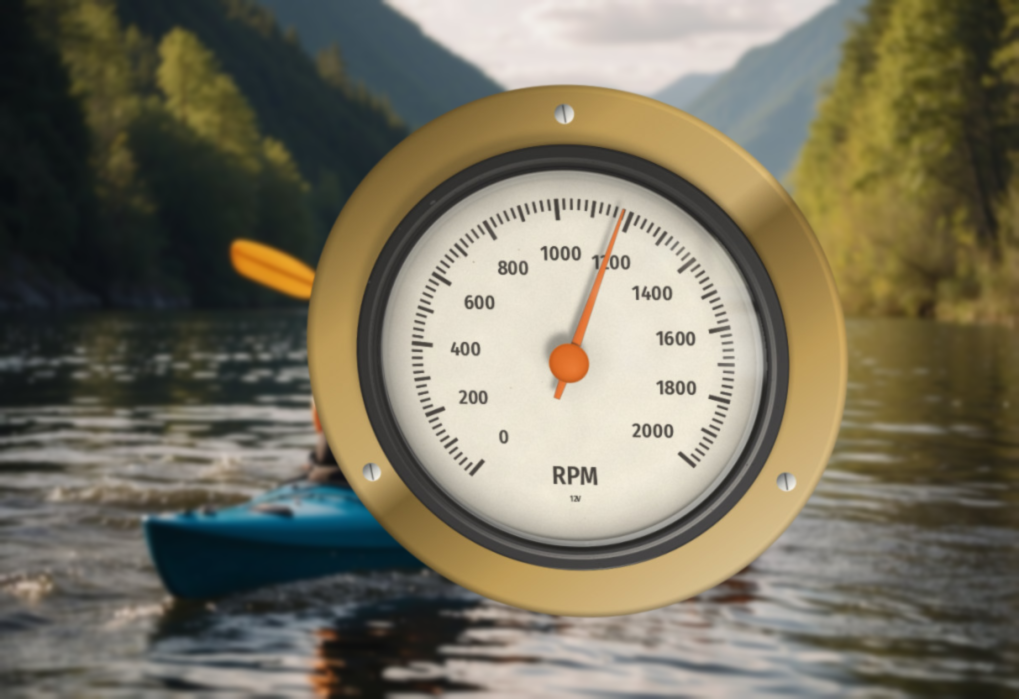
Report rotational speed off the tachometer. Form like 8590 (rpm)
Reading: 1180 (rpm)
